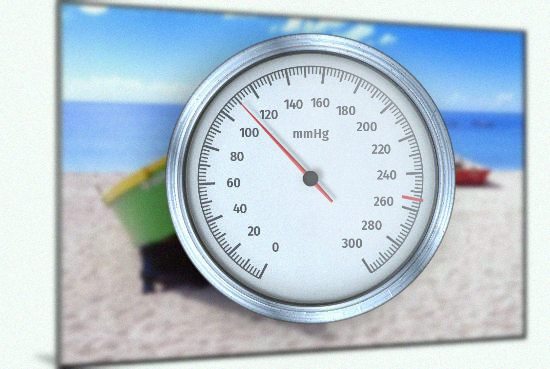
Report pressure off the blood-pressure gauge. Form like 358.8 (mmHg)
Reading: 110 (mmHg)
